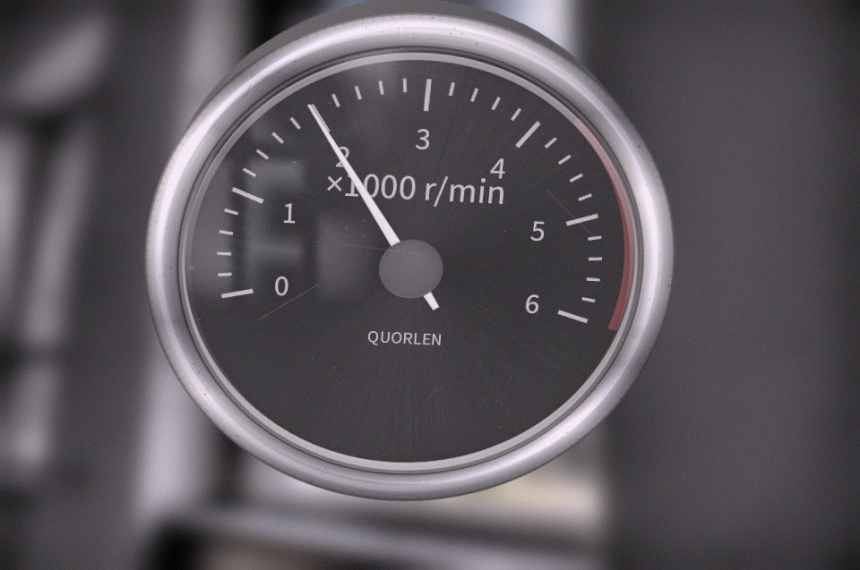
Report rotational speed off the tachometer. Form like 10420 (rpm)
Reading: 2000 (rpm)
